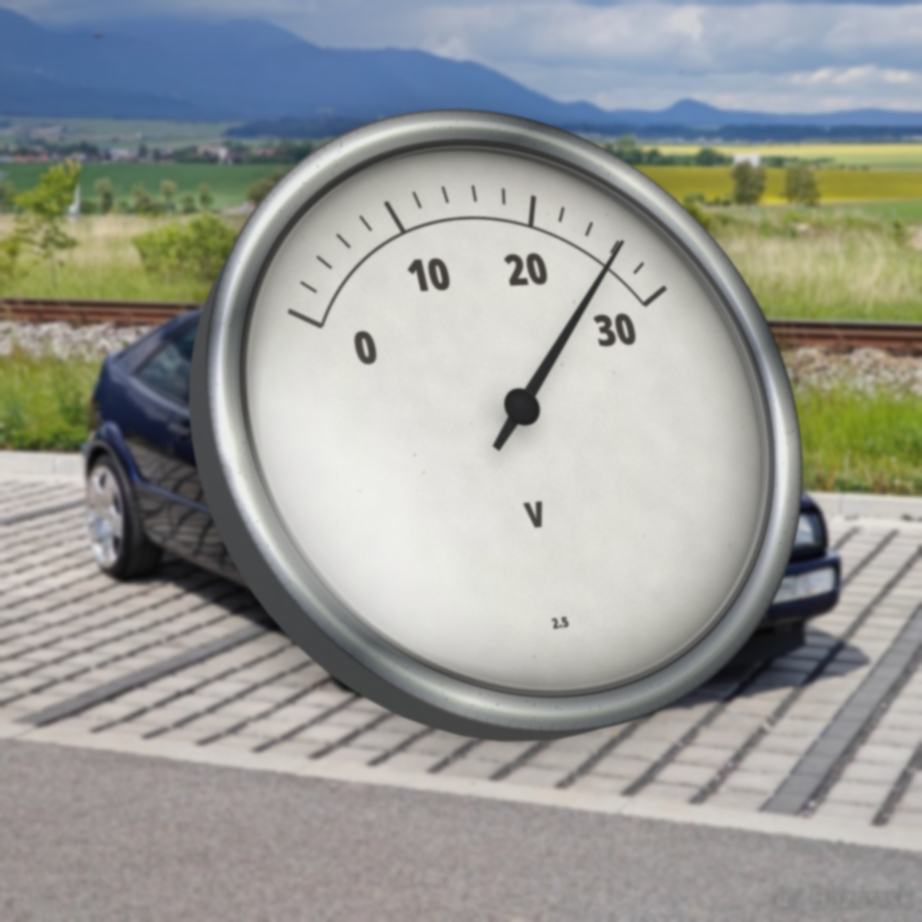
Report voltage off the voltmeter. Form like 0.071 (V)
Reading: 26 (V)
